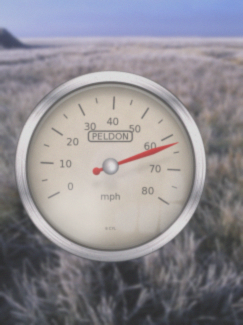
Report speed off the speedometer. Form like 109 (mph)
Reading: 62.5 (mph)
